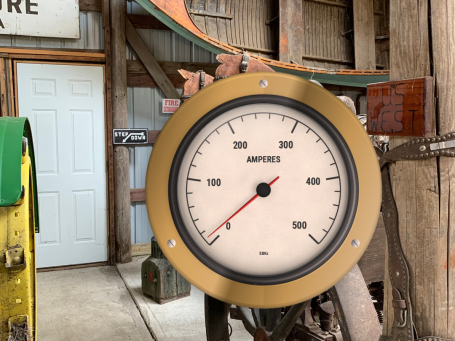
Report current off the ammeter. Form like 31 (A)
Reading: 10 (A)
